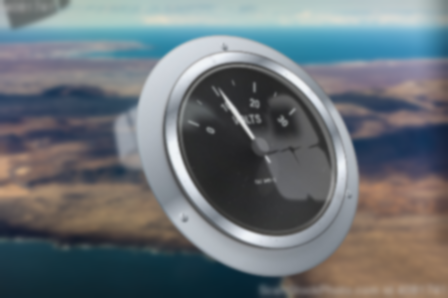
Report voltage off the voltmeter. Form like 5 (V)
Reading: 10 (V)
